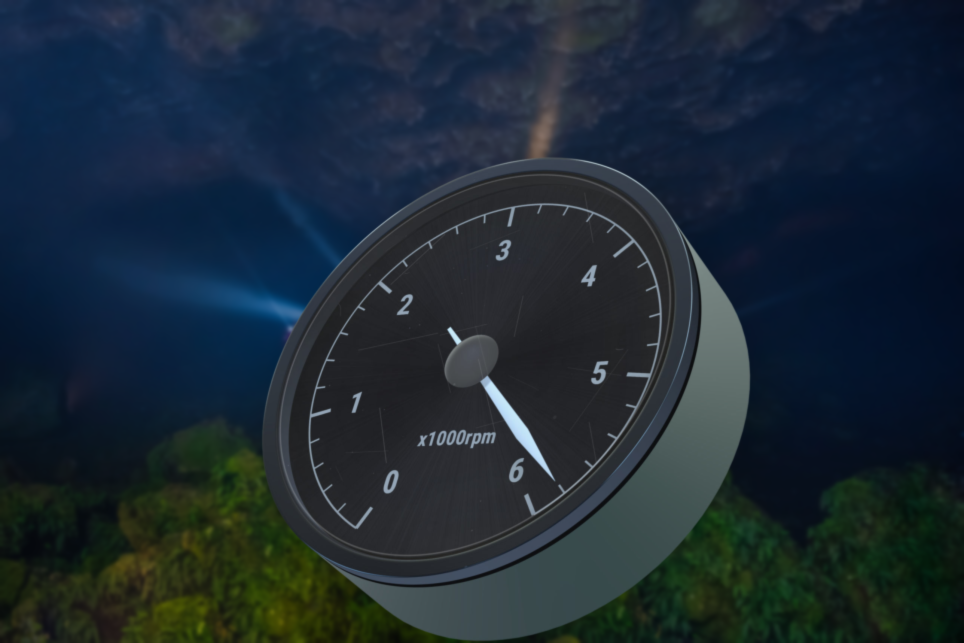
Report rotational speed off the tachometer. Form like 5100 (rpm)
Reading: 5800 (rpm)
